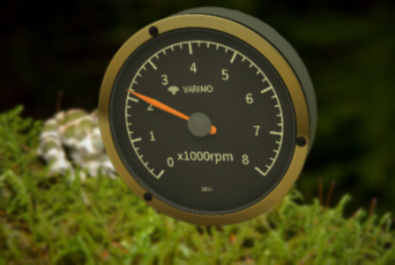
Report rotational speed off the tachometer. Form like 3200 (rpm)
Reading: 2200 (rpm)
